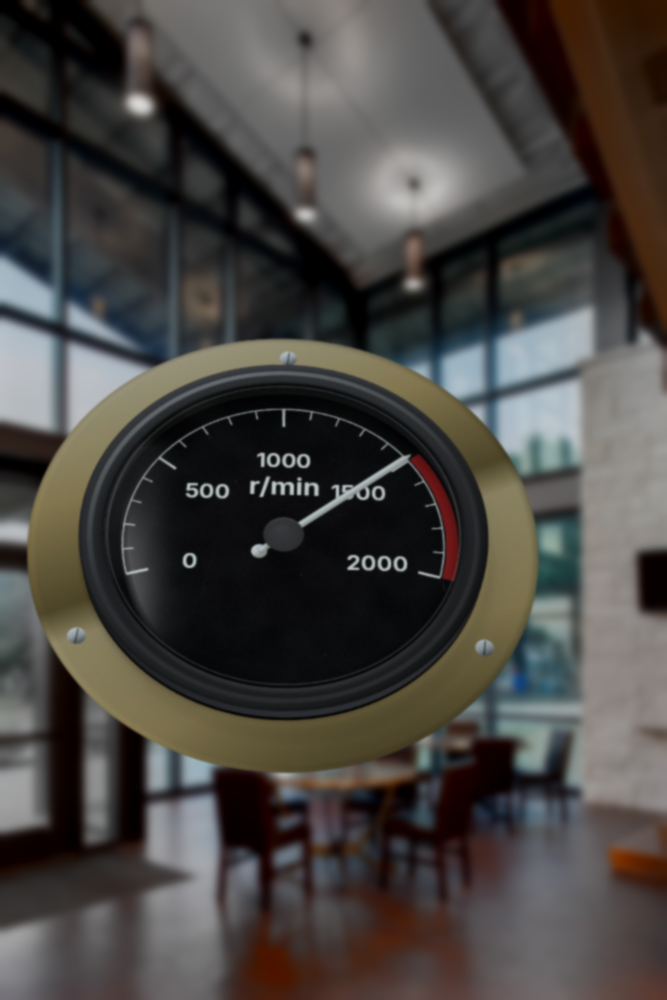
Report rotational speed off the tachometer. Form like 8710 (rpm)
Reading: 1500 (rpm)
